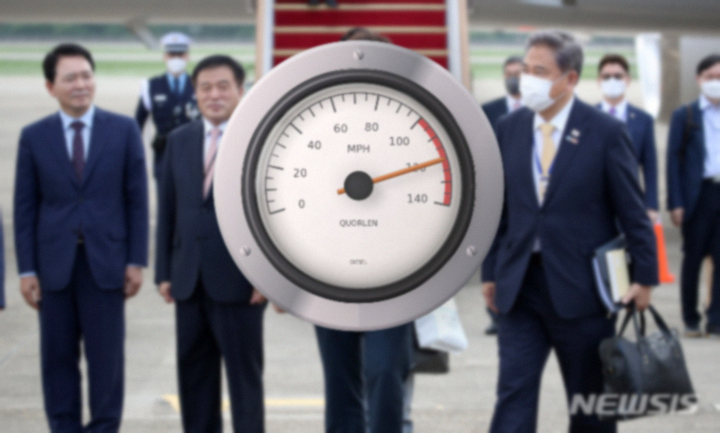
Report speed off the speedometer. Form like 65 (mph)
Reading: 120 (mph)
